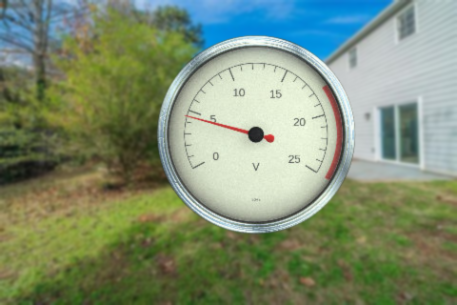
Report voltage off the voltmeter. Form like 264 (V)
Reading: 4.5 (V)
